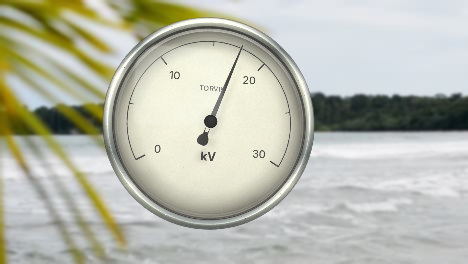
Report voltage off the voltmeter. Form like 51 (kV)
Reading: 17.5 (kV)
